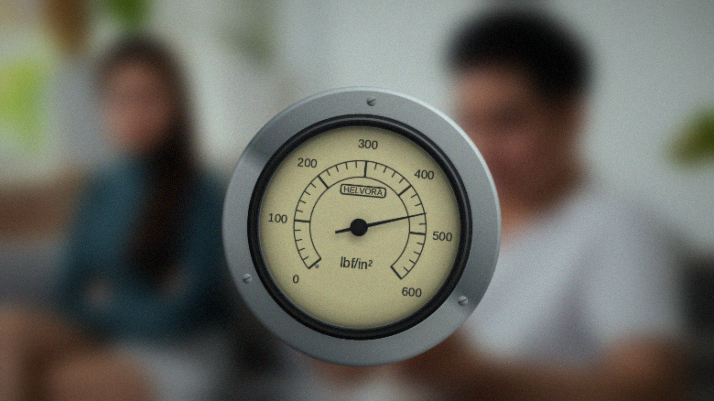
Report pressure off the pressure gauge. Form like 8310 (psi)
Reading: 460 (psi)
